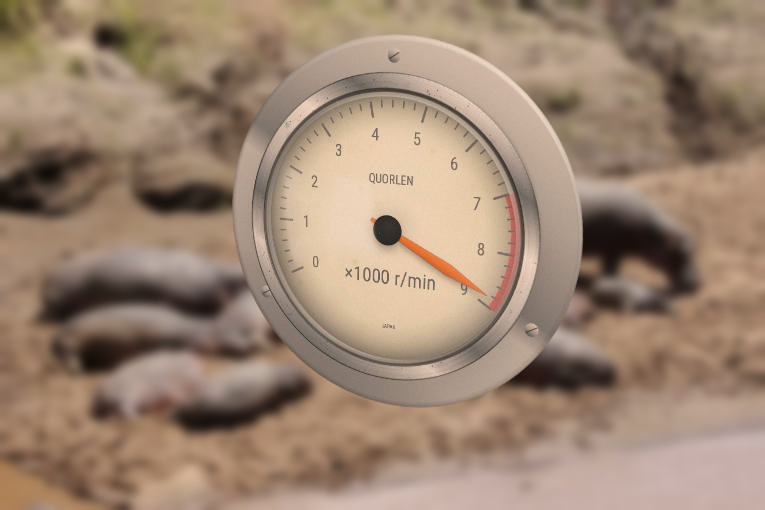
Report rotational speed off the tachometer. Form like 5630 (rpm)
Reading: 8800 (rpm)
